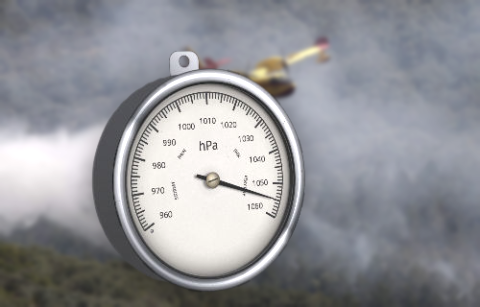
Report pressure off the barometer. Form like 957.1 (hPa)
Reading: 1055 (hPa)
